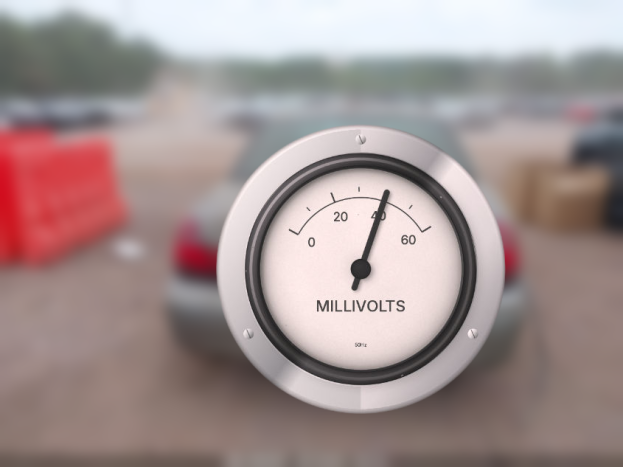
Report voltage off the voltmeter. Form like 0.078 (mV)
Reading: 40 (mV)
